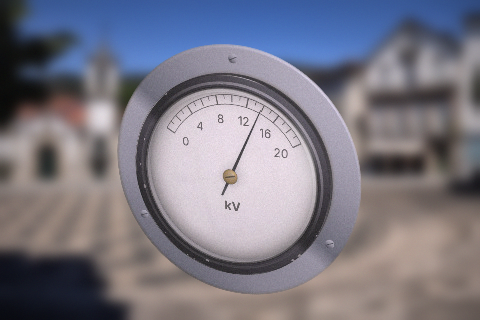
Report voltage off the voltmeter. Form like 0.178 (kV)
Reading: 14 (kV)
